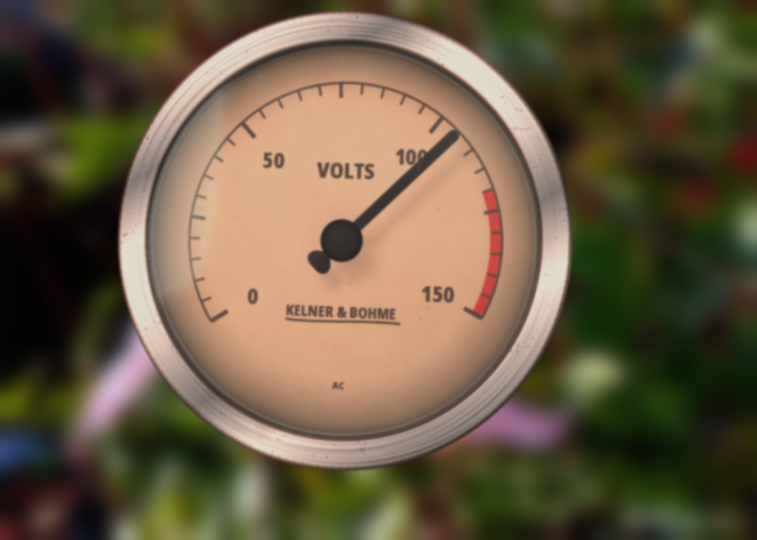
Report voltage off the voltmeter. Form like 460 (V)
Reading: 105 (V)
